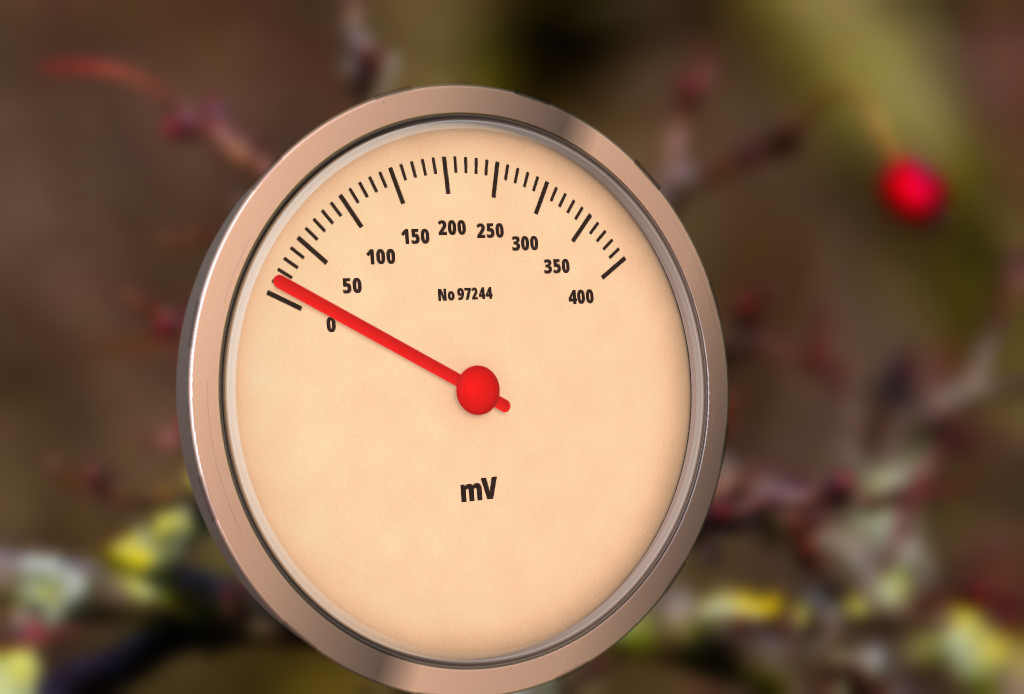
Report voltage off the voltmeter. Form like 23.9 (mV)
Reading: 10 (mV)
